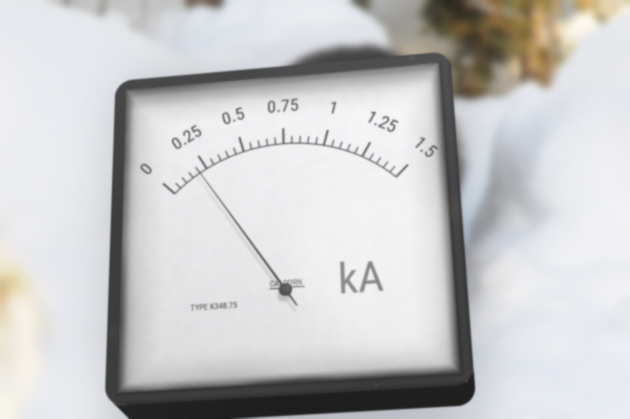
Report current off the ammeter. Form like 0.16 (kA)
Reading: 0.2 (kA)
